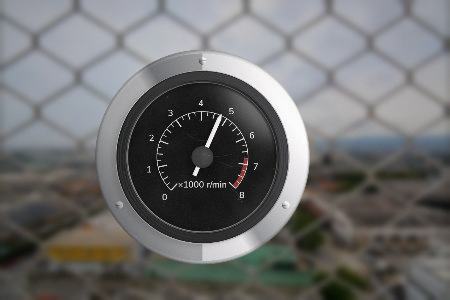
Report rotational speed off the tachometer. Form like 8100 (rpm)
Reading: 4750 (rpm)
